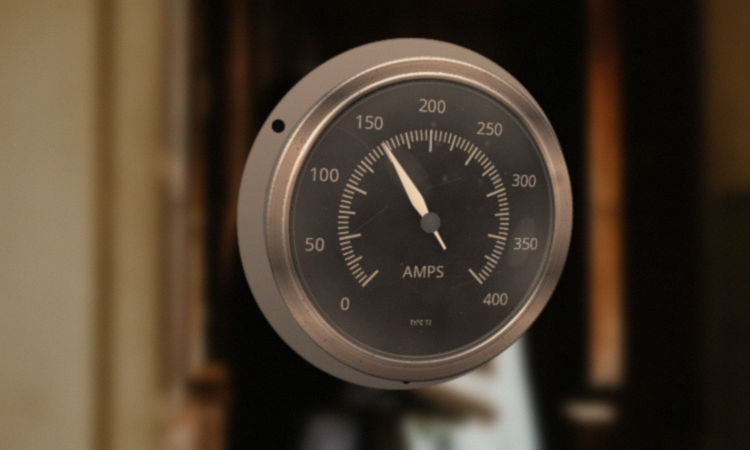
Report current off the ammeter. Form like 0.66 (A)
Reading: 150 (A)
